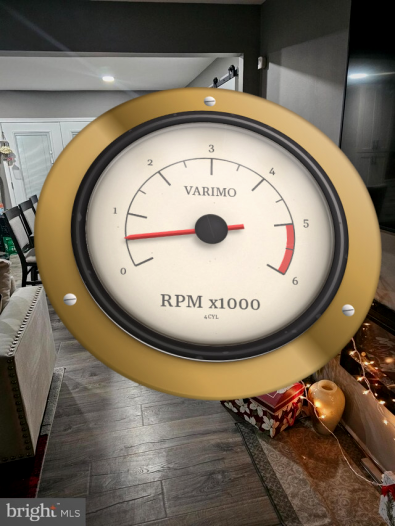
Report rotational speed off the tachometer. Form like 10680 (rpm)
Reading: 500 (rpm)
